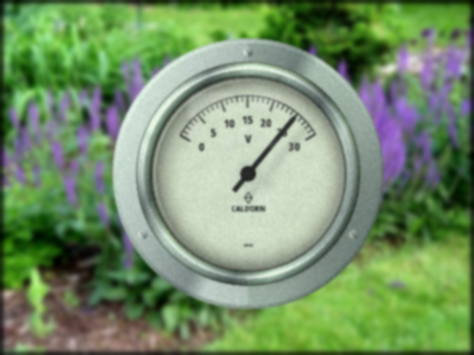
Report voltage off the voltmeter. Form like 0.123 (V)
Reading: 25 (V)
